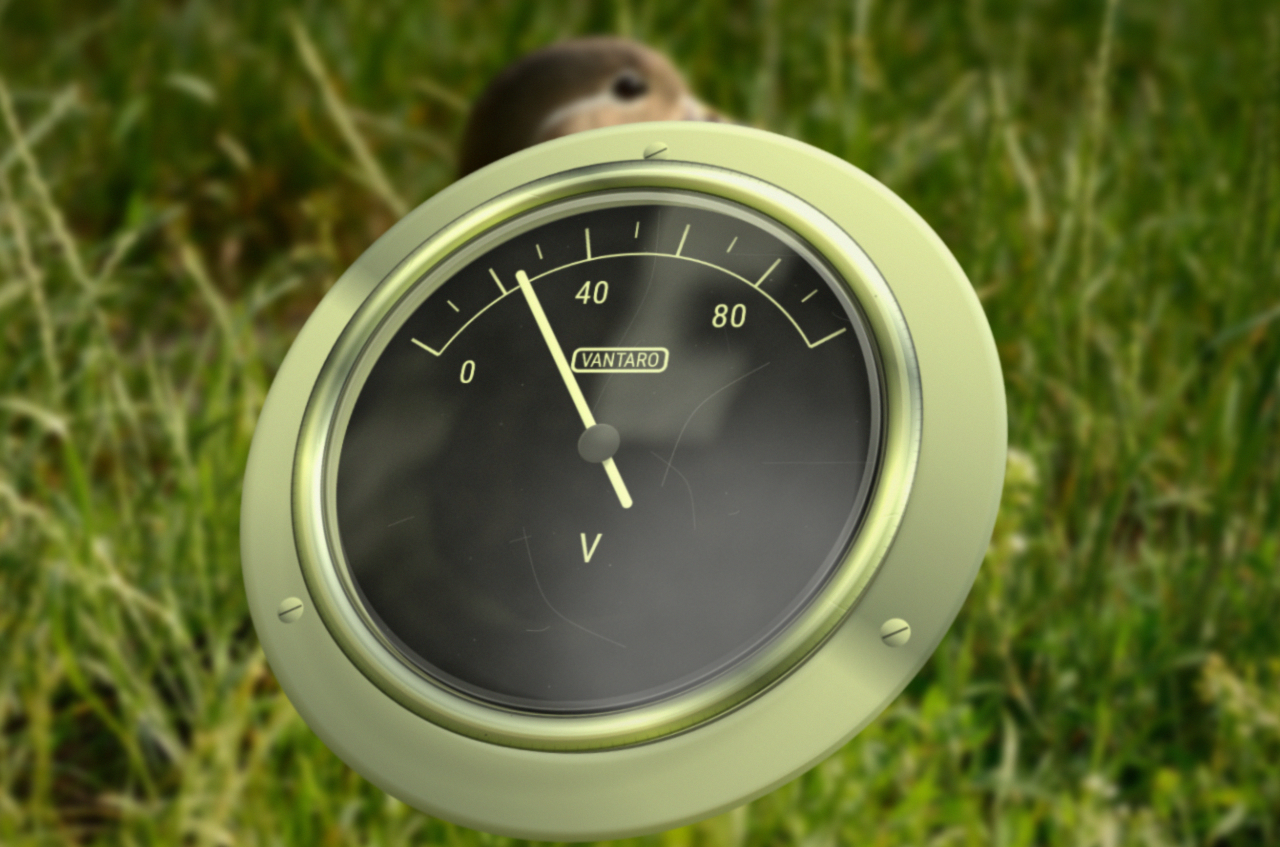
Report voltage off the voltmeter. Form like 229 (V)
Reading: 25 (V)
